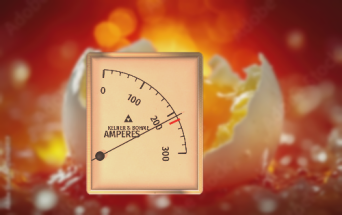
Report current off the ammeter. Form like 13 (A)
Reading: 210 (A)
